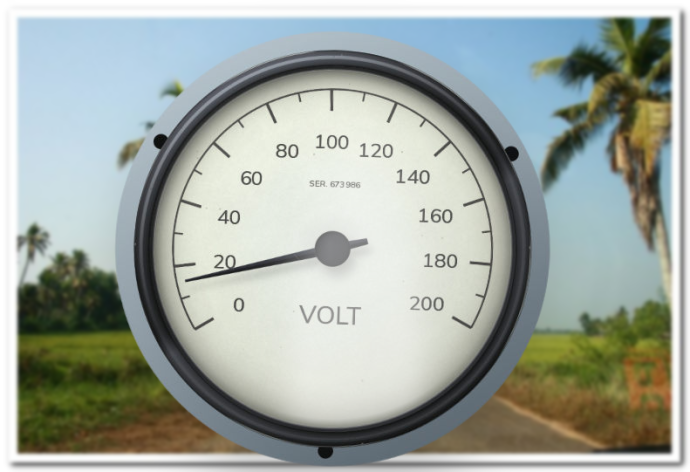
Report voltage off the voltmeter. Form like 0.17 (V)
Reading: 15 (V)
